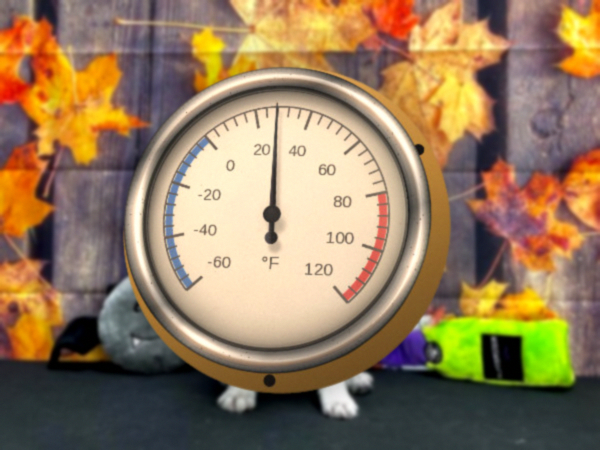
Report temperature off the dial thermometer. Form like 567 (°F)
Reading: 28 (°F)
